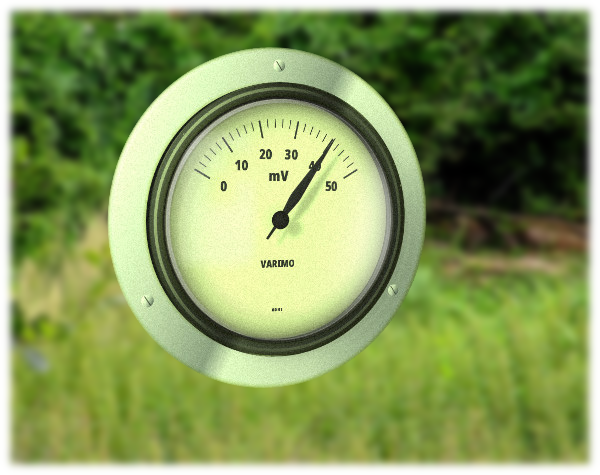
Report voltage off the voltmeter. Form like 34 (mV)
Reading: 40 (mV)
